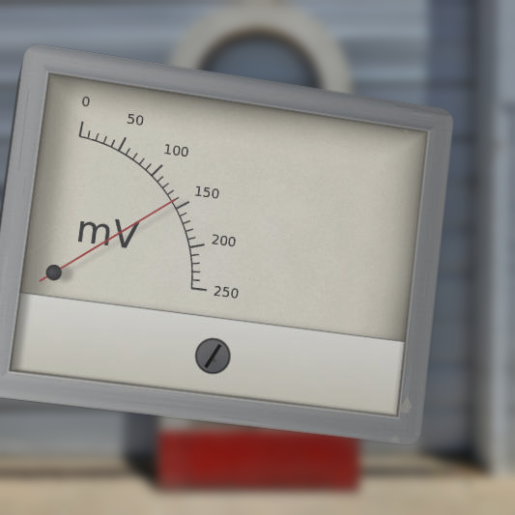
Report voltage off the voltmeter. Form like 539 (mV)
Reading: 140 (mV)
